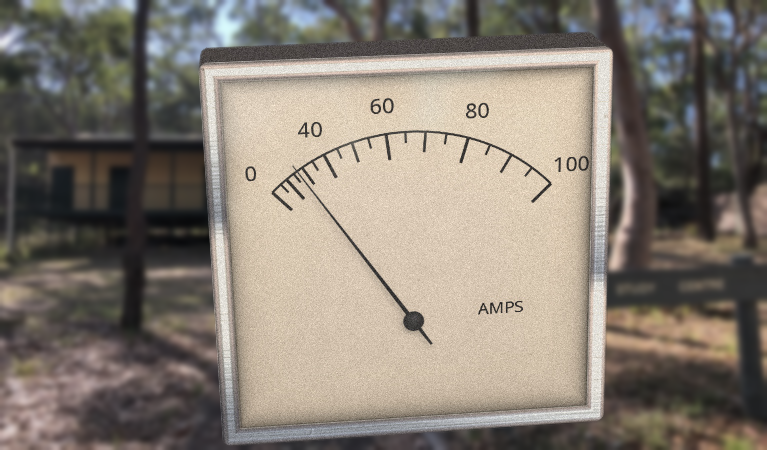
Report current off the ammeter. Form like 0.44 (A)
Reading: 27.5 (A)
